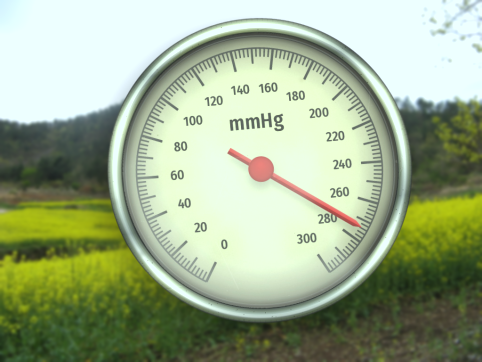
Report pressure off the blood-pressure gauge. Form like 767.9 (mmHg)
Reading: 274 (mmHg)
